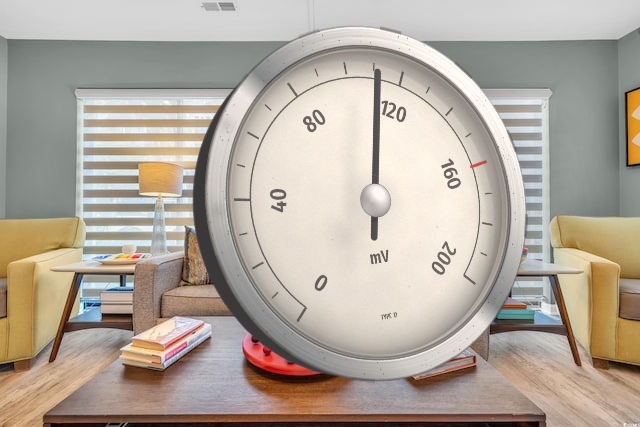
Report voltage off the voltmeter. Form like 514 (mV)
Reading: 110 (mV)
